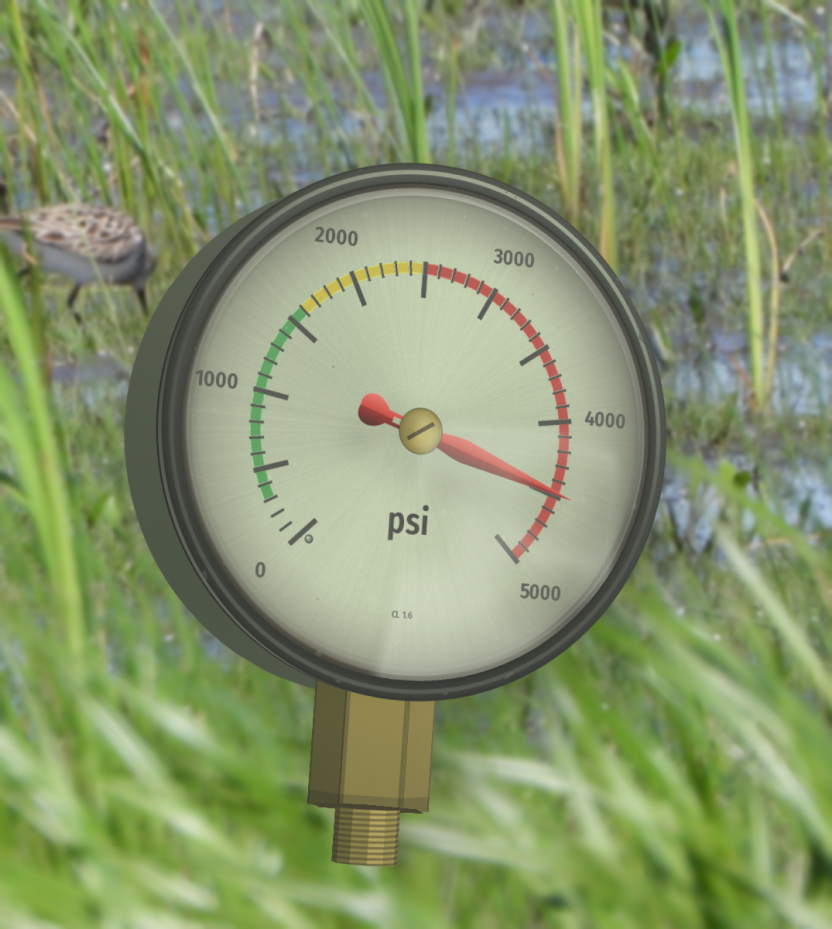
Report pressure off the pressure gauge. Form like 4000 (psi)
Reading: 4500 (psi)
